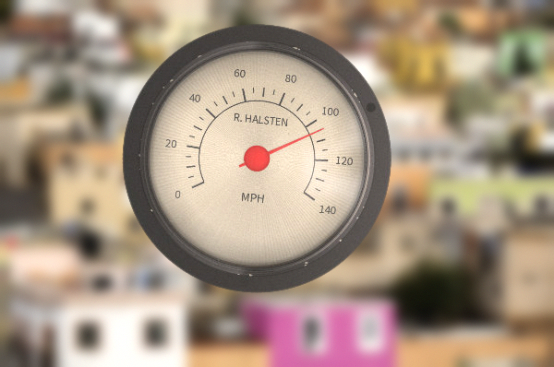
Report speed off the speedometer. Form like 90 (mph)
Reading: 105 (mph)
